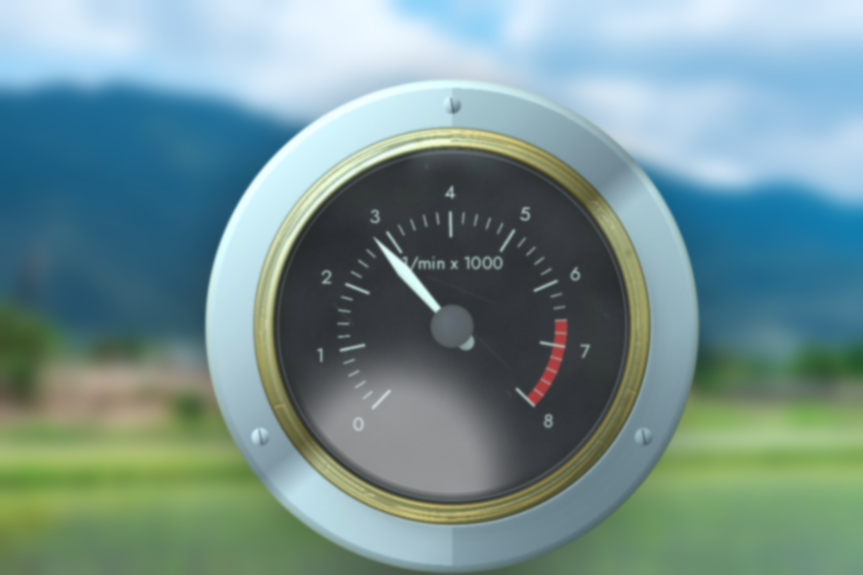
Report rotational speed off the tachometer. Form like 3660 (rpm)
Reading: 2800 (rpm)
